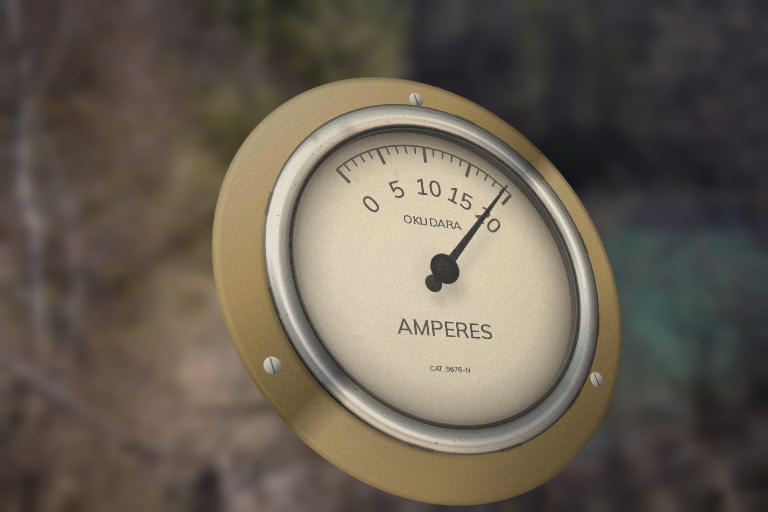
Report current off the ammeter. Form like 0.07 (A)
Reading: 19 (A)
